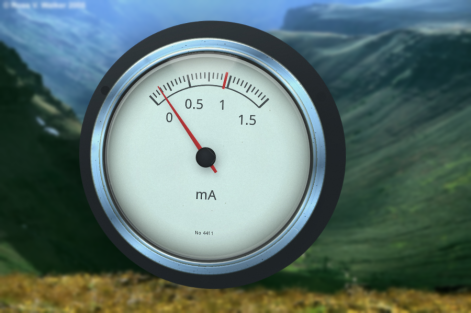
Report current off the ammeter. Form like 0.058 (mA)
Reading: 0.15 (mA)
